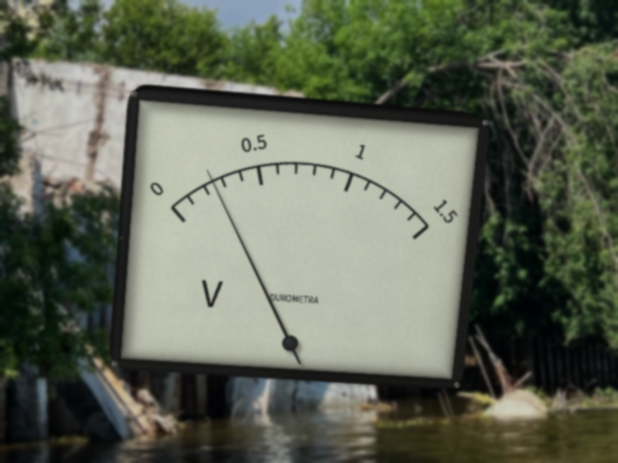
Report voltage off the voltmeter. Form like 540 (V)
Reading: 0.25 (V)
